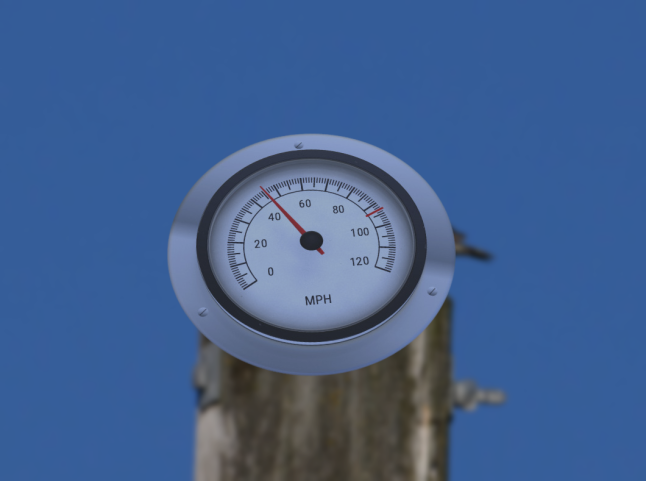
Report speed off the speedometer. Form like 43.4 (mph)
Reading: 45 (mph)
